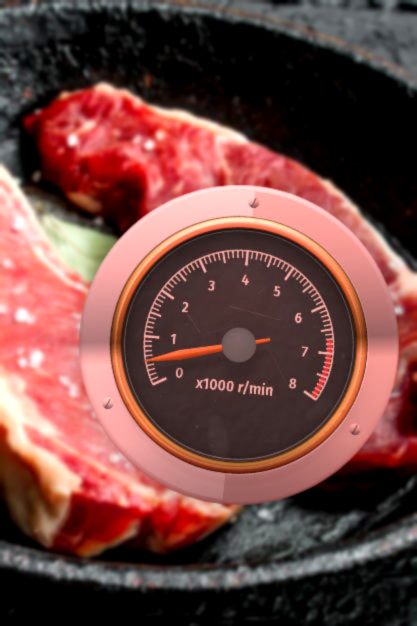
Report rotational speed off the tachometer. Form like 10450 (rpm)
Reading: 500 (rpm)
